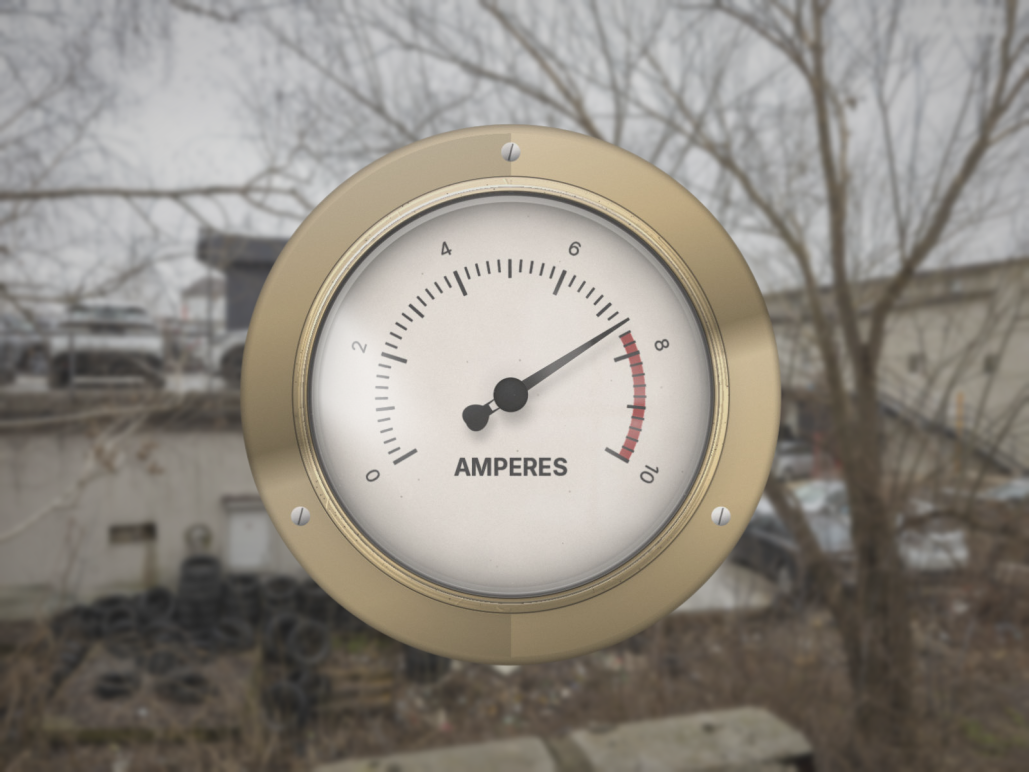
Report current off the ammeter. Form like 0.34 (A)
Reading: 7.4 (A)
